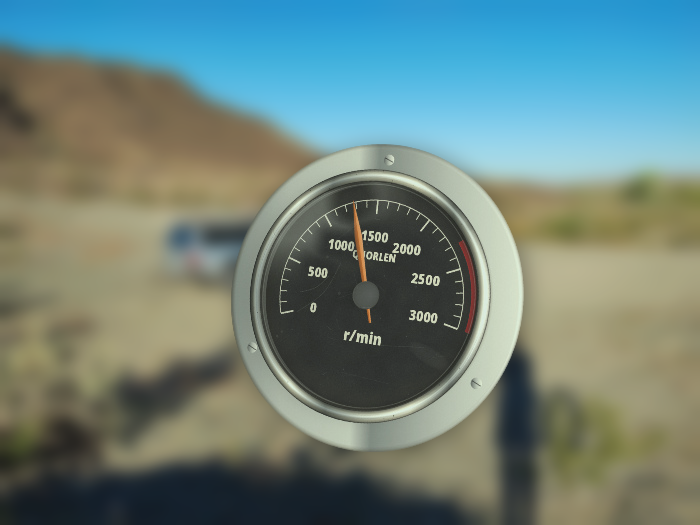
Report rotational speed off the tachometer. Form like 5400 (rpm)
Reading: 1300 (rpm)
